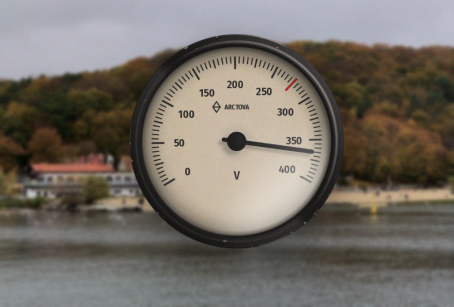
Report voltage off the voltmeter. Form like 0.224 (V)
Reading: 365 (V)
